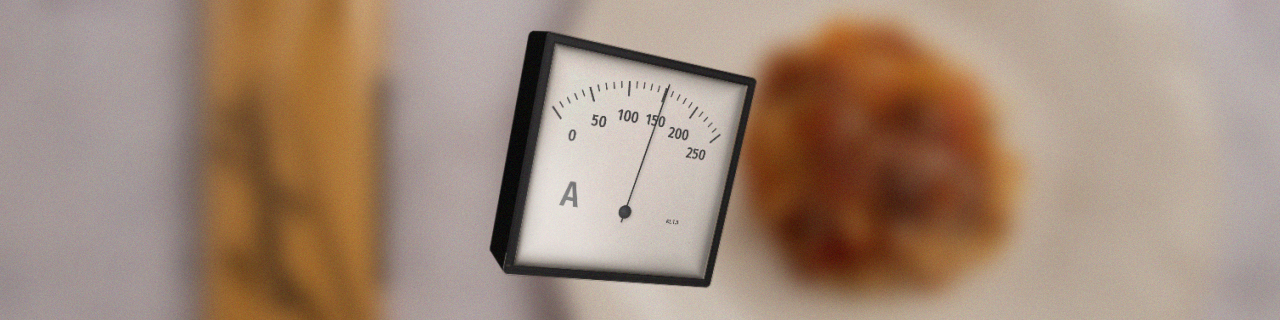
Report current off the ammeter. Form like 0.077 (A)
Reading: 150 (A)
